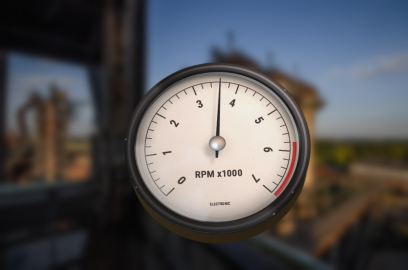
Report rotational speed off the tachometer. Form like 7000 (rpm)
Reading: 3600 (rpm)
